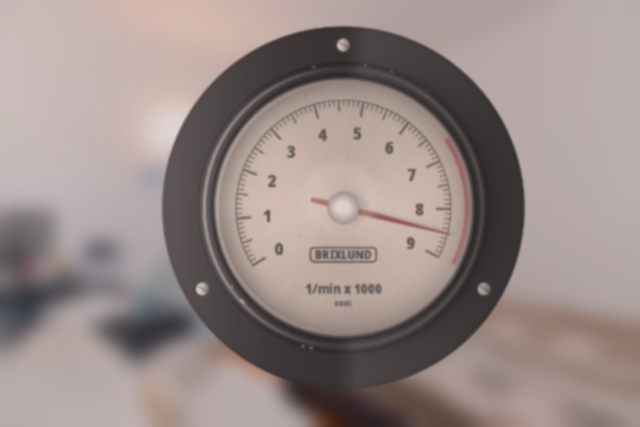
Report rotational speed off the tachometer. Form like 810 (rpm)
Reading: 8500 (rpm)
